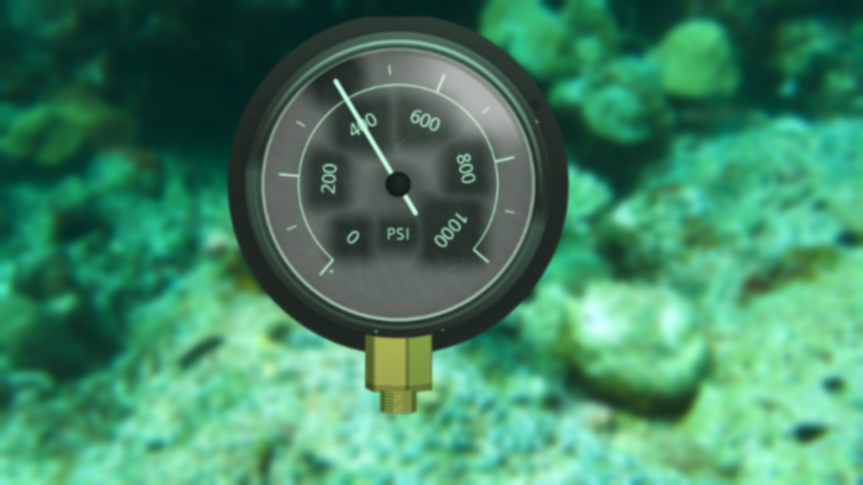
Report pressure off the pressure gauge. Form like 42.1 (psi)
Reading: 400 (psi)
